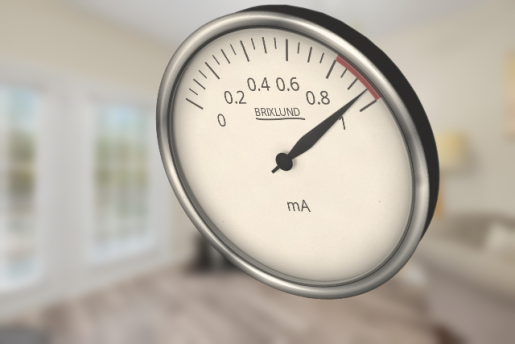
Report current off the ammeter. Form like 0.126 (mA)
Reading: 0.95 (mA)
